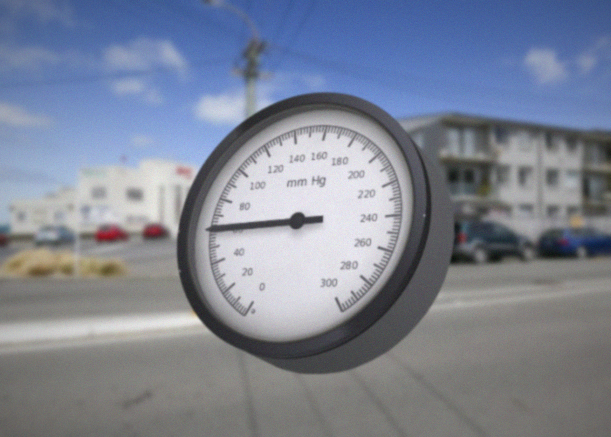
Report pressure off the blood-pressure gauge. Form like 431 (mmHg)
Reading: 60 (mmHg)
